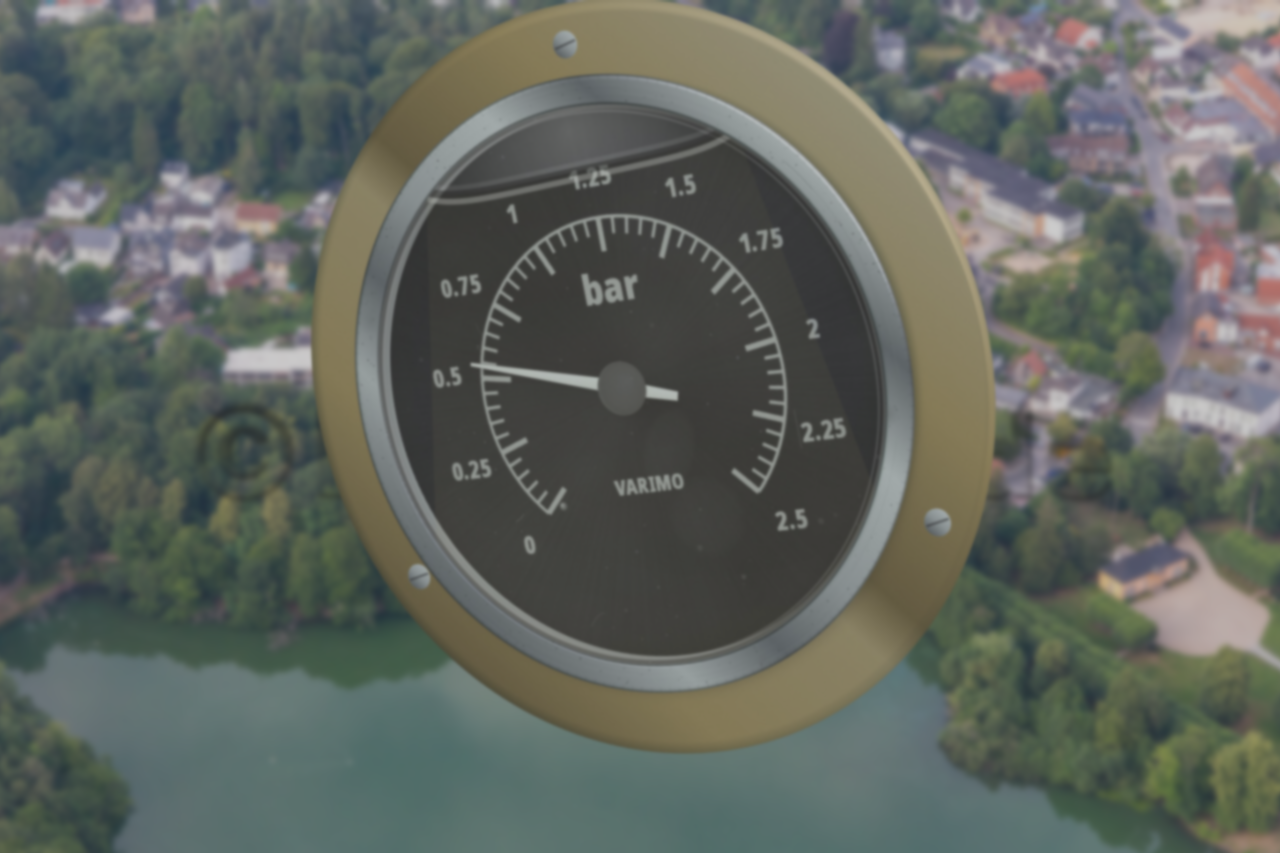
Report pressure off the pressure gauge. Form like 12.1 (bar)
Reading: 0.55 (bar)
